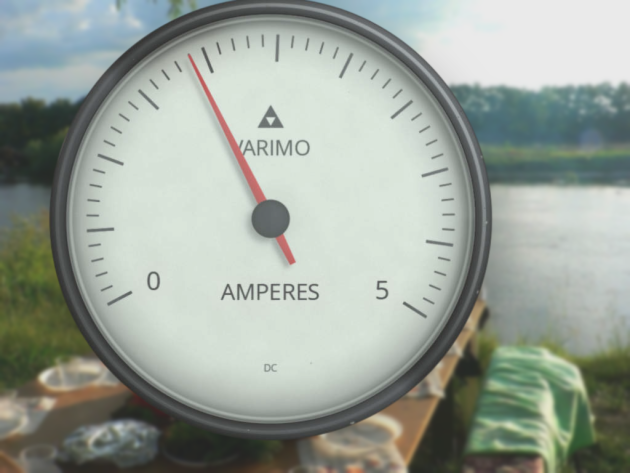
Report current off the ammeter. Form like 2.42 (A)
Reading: 1.9 (A)
